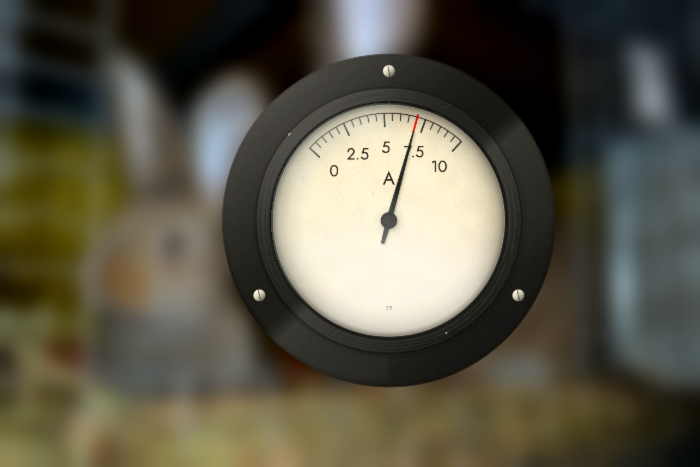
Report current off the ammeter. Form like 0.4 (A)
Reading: 7 (A)
